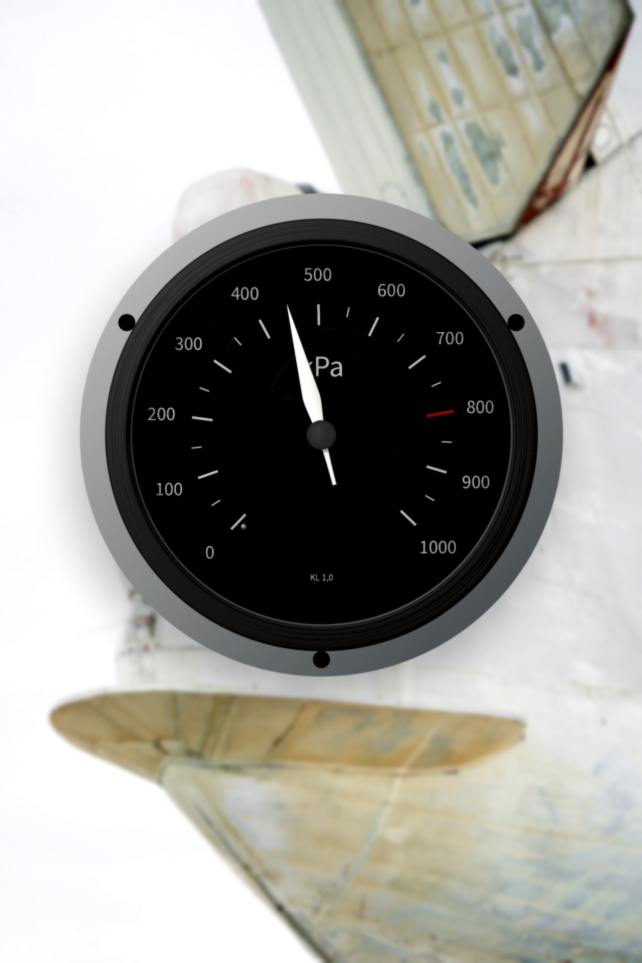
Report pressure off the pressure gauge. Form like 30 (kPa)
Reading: 450 (kPa)
